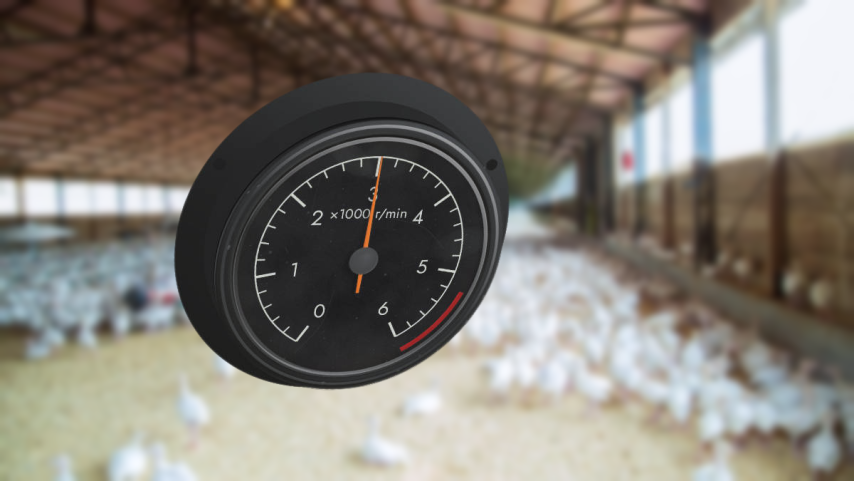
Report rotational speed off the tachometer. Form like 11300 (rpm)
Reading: 3000 (rpm)
